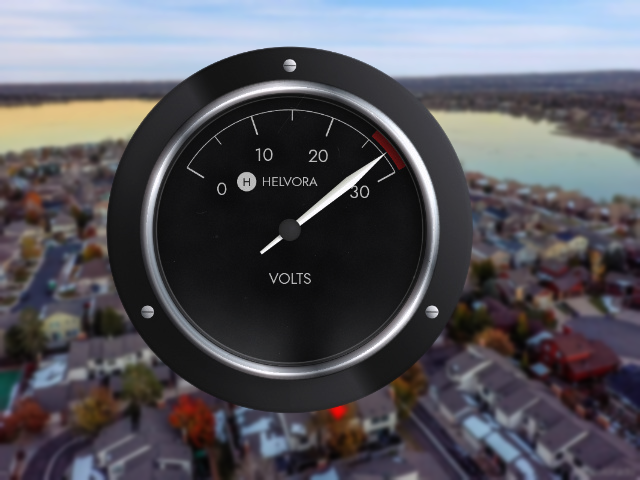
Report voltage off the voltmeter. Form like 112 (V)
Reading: 27.5 (V)
